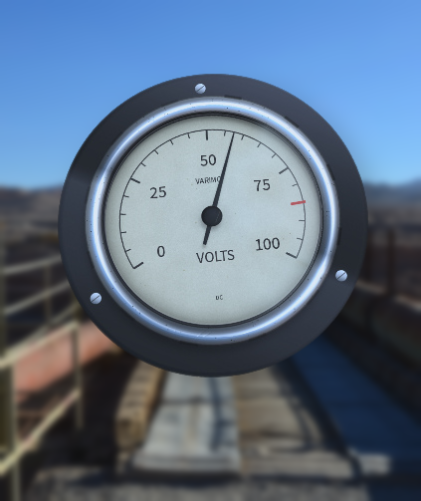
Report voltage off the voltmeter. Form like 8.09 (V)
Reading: 57.5 (V)
